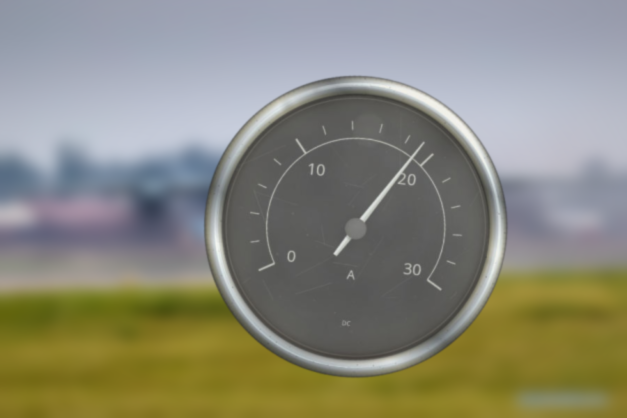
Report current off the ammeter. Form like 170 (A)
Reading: 19 (A)
